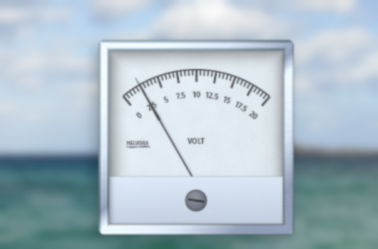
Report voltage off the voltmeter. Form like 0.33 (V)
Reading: 2.5 (V)
